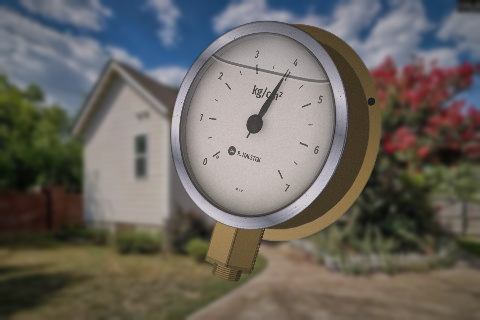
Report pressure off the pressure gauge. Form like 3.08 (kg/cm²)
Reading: 4 (kg/cm²)
